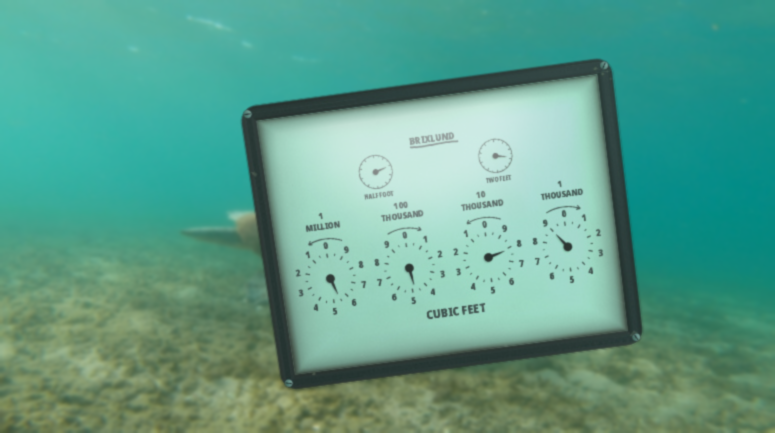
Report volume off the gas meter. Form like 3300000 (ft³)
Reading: 547900 (ft³)
